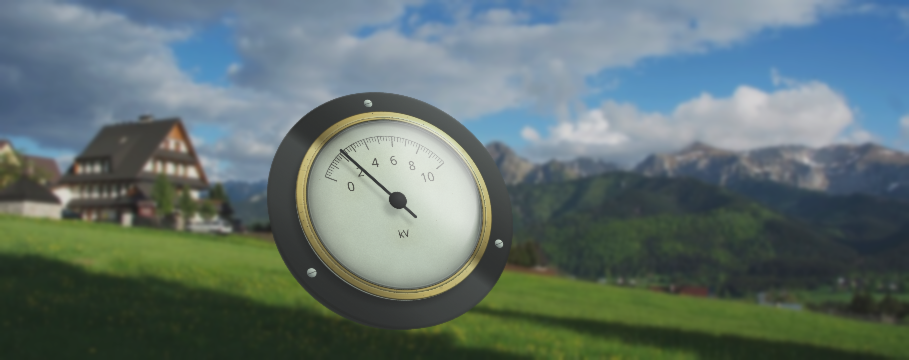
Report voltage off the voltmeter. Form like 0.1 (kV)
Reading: 2 (kV)
